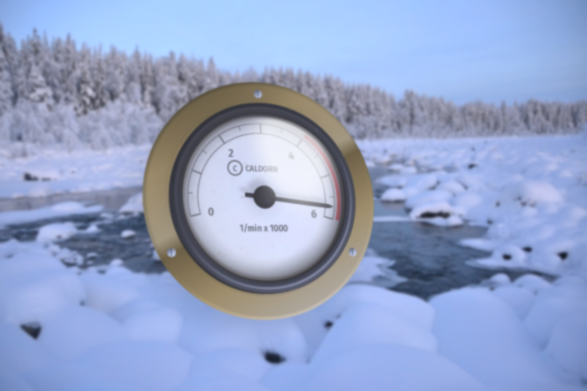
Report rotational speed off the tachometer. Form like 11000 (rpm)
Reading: 5750 (rpm)
